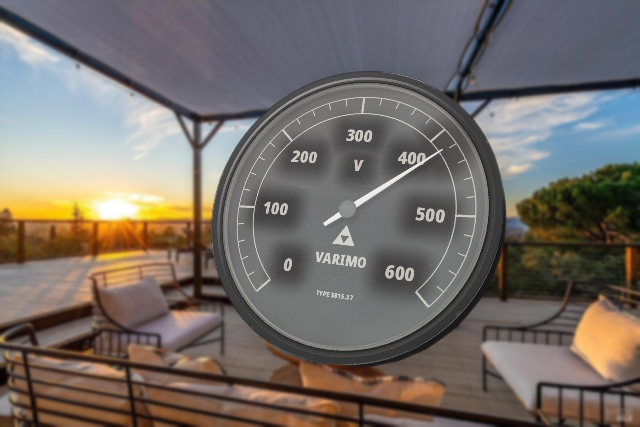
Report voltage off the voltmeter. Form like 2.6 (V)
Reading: 420 (V)
